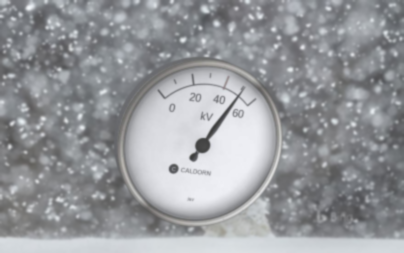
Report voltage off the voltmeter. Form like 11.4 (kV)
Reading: 50 (kV)
